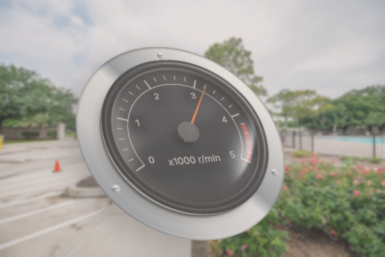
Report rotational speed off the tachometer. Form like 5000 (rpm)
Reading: 3200 (rpm)
